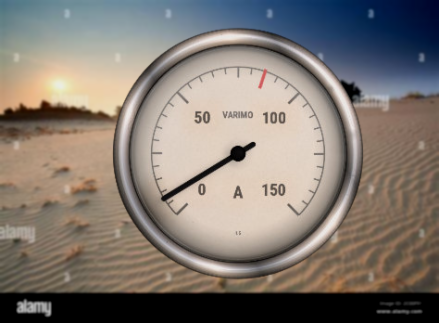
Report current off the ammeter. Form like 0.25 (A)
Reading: 7.5 (A)
